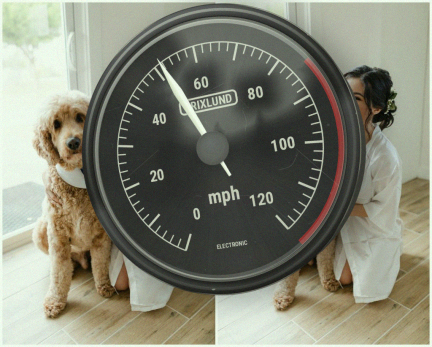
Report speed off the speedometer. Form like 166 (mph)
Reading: 52 (mph)
